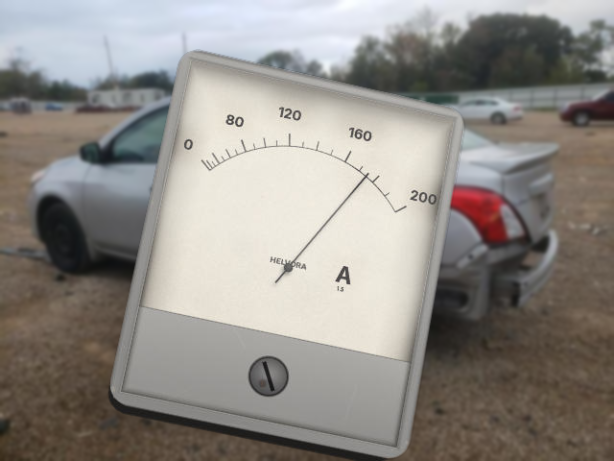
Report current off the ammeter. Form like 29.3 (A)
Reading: 175 (A)
